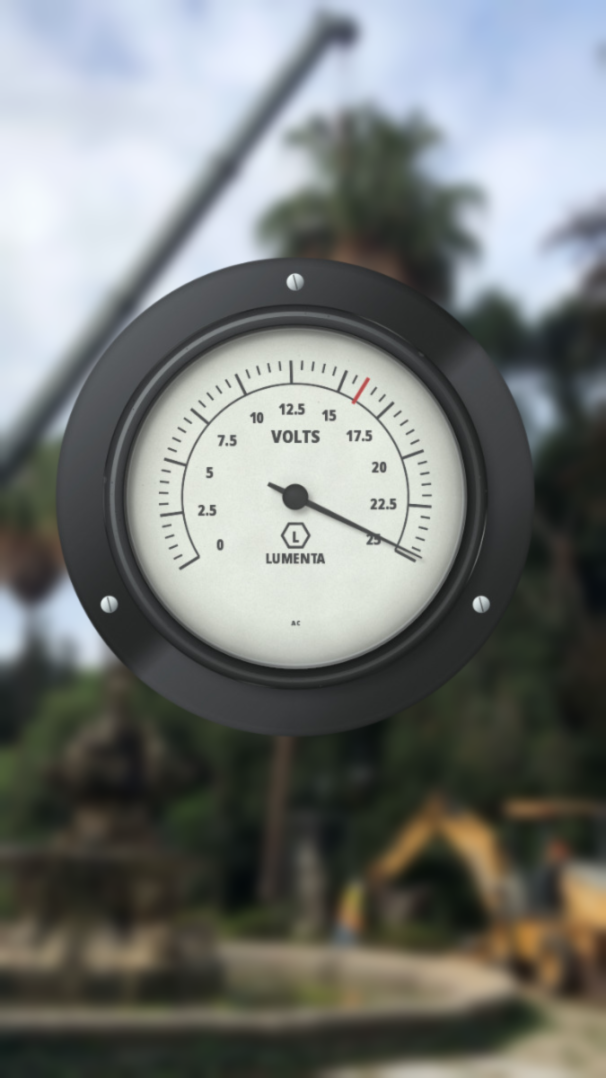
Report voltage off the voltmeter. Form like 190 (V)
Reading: 24.75 (V)
